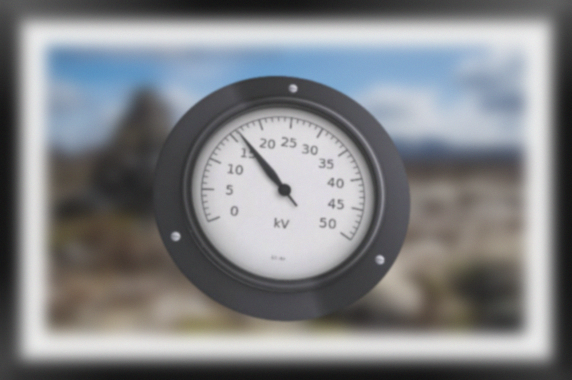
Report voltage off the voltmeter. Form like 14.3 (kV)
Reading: 16 (kV)
